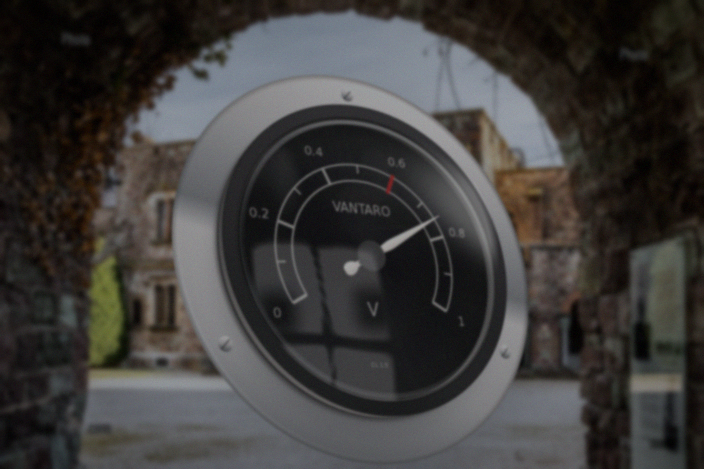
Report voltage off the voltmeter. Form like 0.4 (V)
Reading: 0.75 (V)
